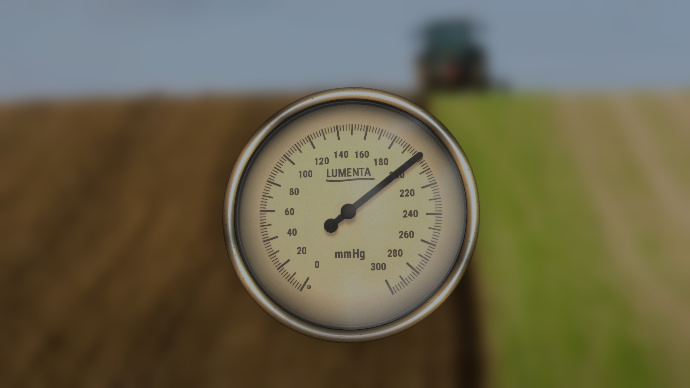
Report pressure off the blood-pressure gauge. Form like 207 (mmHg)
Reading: 200 (mmHg)
